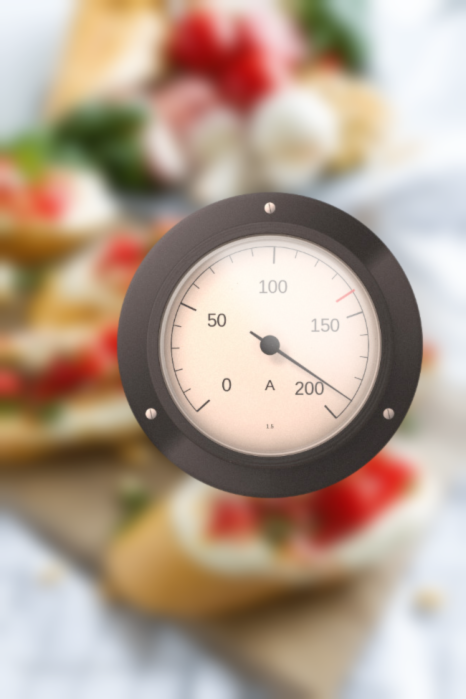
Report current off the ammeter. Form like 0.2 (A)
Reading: 190 (A)
